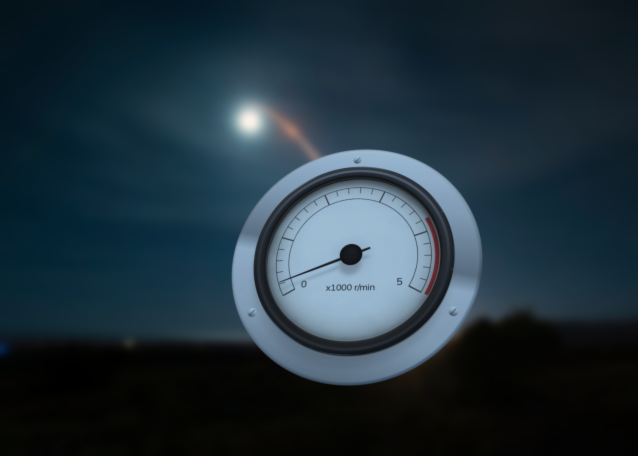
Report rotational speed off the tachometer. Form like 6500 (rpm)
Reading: 200 (rpm)
